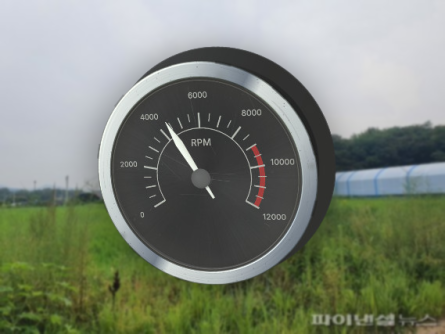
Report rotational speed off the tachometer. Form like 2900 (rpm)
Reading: 4500 (rpm)
